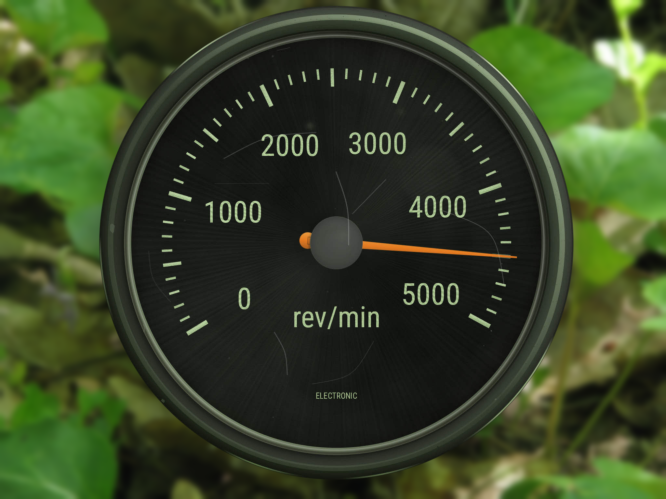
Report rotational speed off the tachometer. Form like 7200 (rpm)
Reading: 4500 (rpm)
